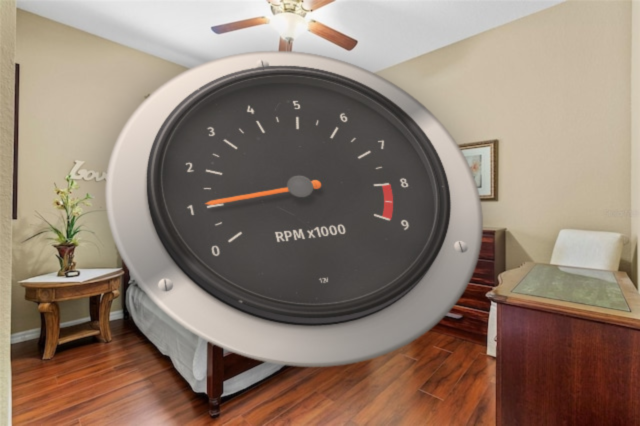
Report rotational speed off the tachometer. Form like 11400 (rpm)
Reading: 1000 (rpm)
